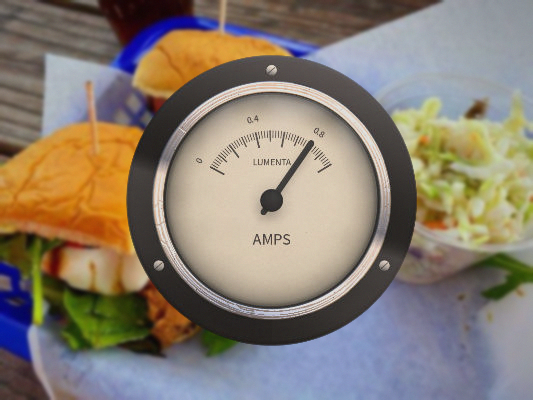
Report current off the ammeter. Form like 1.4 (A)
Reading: 0.8 (A)
